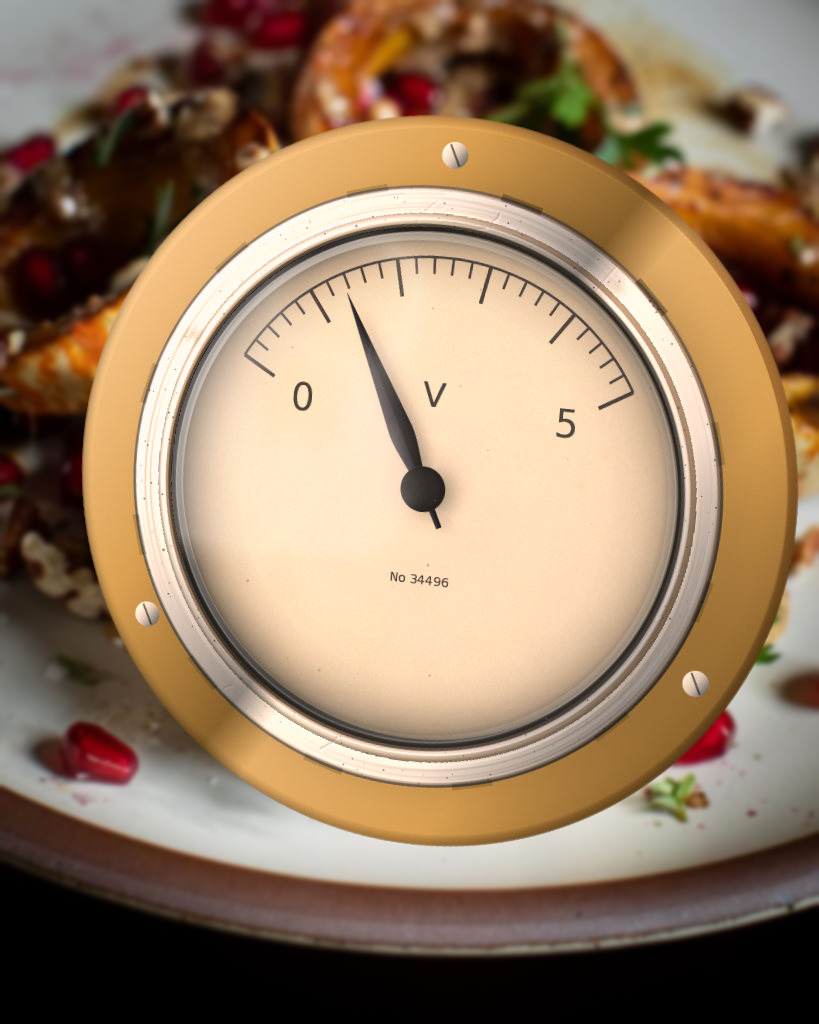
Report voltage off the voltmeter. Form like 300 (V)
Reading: 1.4 (V)
